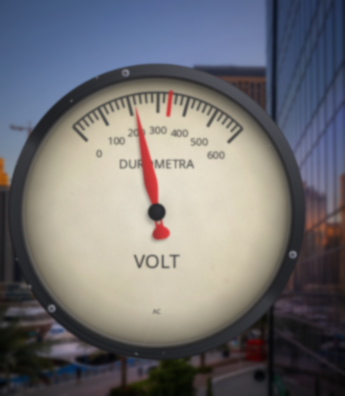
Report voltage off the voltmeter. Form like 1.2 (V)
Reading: 220 (V)
